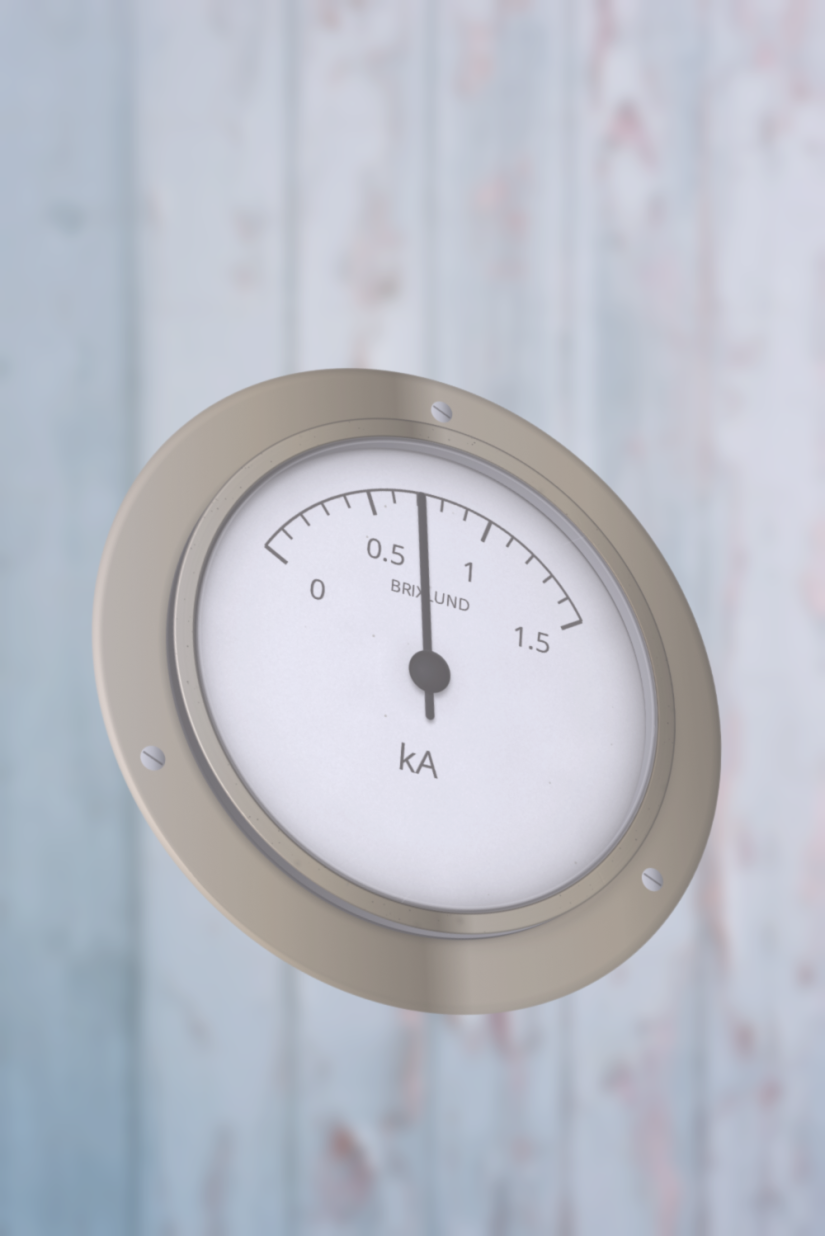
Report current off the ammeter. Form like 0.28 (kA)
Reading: 0.7 (kA)
